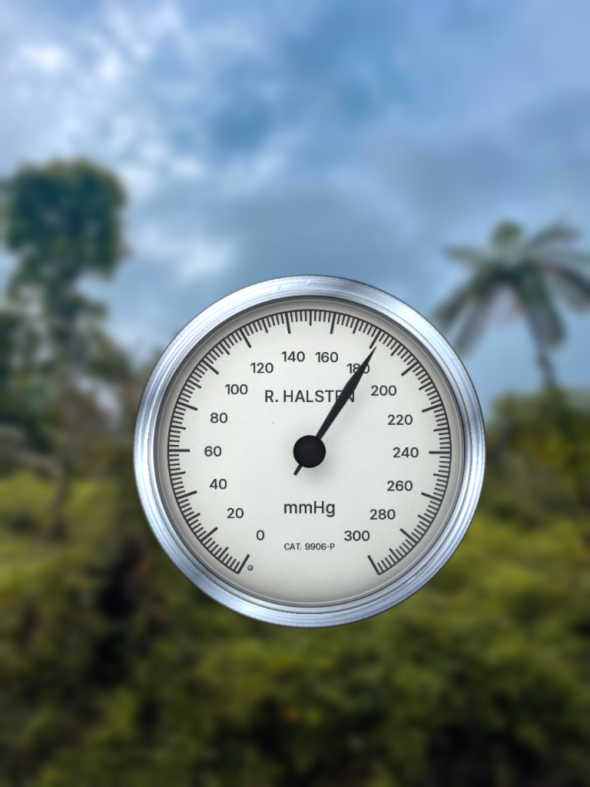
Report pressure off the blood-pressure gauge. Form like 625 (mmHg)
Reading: 182 (mmHg)
